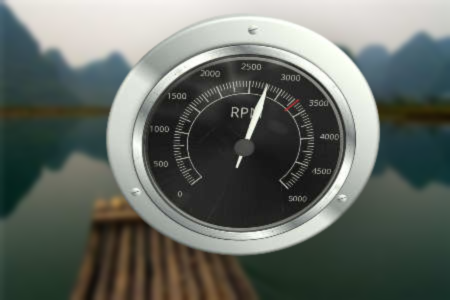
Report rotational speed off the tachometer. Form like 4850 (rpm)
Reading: 2750 (rpm)
